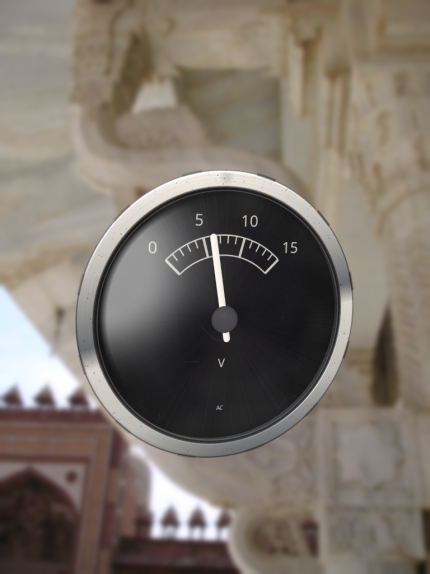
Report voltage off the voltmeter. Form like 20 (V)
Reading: 6 (V)
